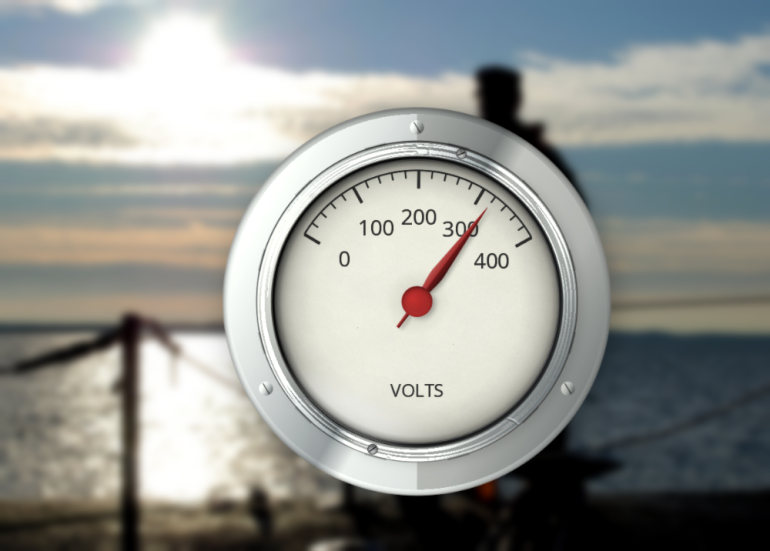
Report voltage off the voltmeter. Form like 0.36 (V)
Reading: 320 (V)
